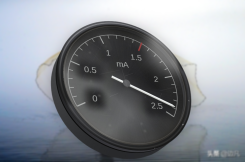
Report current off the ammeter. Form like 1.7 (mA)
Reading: 2.4 (mA)
